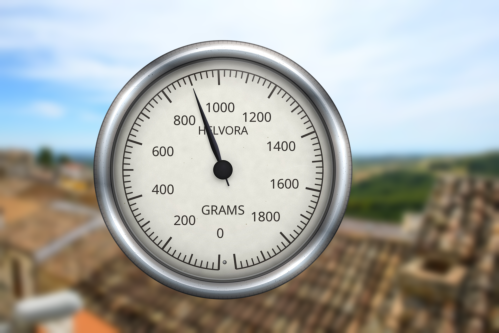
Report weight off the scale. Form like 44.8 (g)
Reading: 900 (g)
